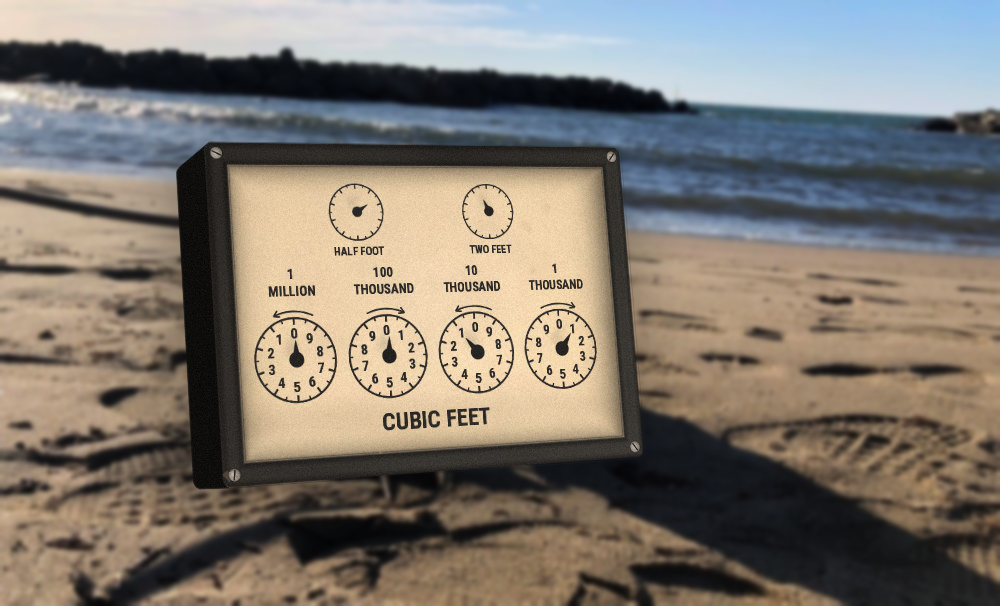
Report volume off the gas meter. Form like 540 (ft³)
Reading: 1100 (ft³)
